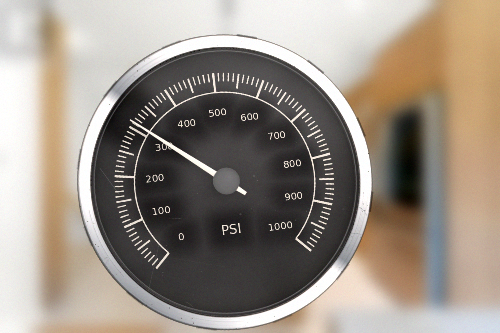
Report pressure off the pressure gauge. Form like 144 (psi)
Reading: 310 (psi)
